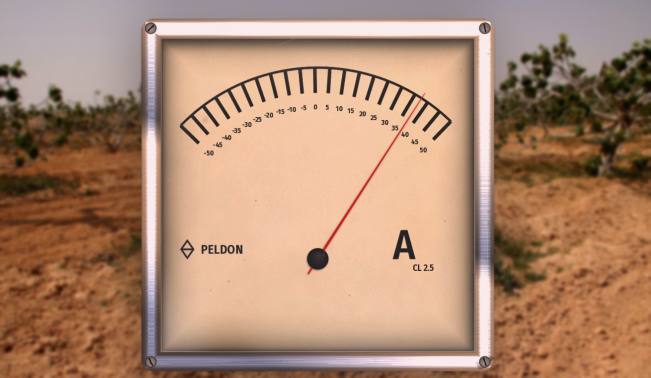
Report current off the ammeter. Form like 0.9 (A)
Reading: 37.5 (A)
